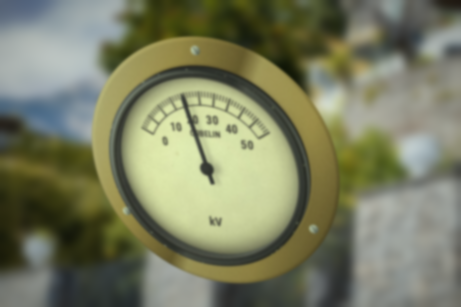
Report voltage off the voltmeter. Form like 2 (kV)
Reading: 20 (kV)
